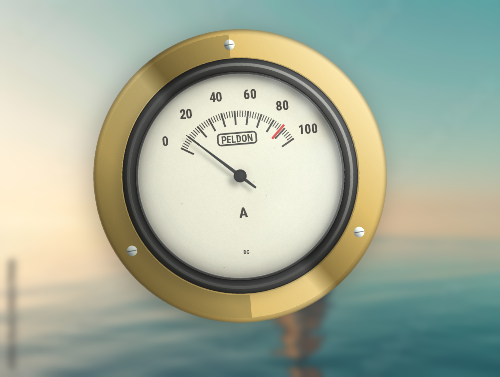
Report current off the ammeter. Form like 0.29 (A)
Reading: 10 (A)
